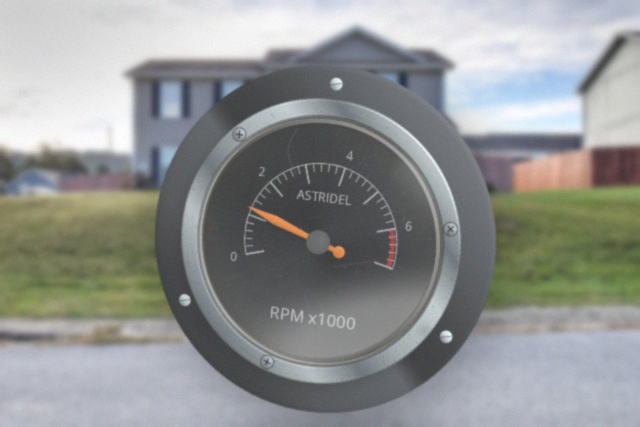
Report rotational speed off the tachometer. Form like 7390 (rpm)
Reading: 1200 (rpm)
